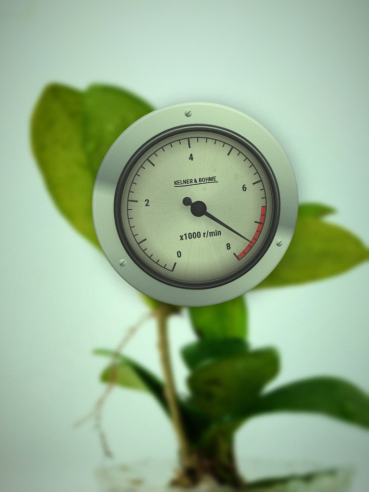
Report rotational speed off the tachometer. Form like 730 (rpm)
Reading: 7500 (rpm)
